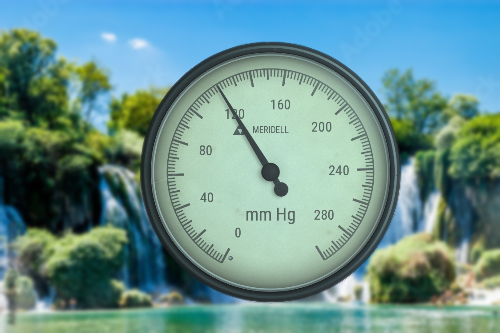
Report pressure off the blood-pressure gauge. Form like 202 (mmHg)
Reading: 120 (mmHg)
